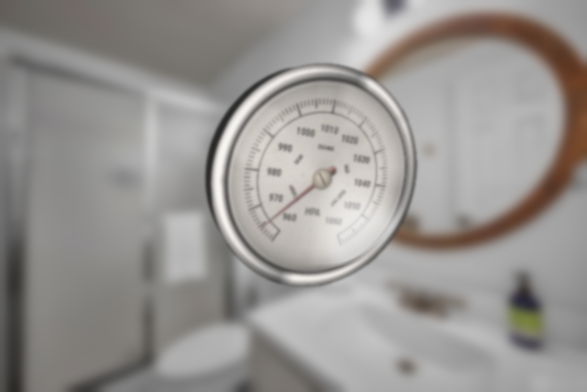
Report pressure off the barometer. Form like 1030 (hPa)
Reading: 965 (hPa)
